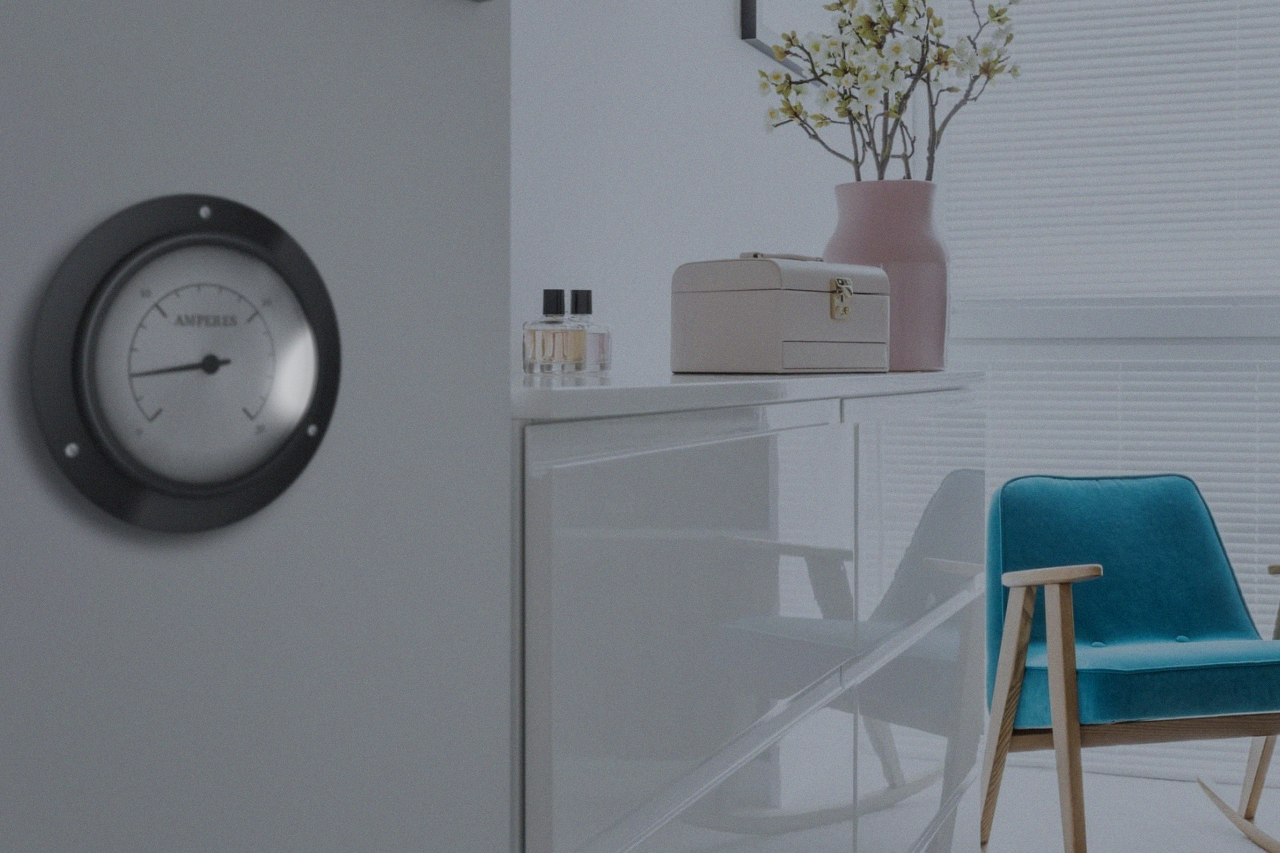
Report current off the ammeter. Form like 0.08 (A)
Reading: 4 (A)
